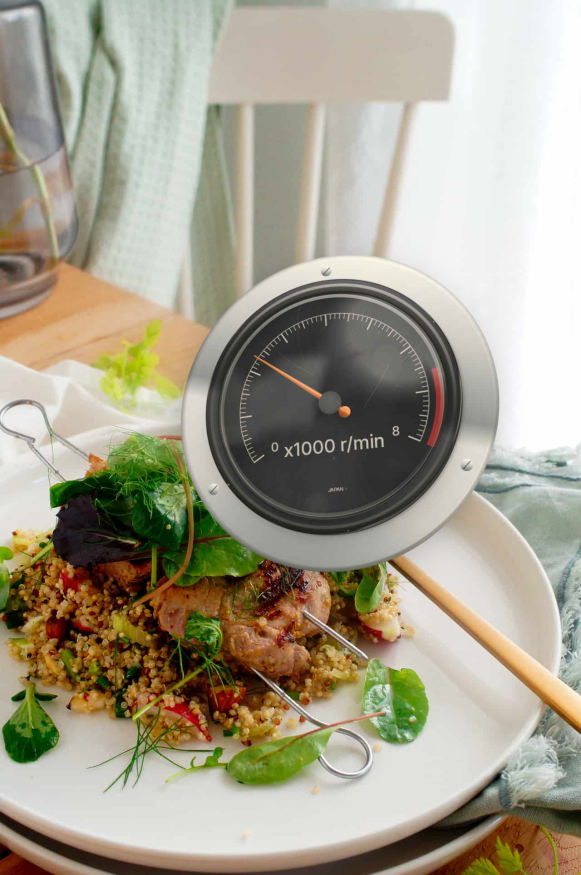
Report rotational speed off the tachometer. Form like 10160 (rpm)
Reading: 2300 (rpm)
